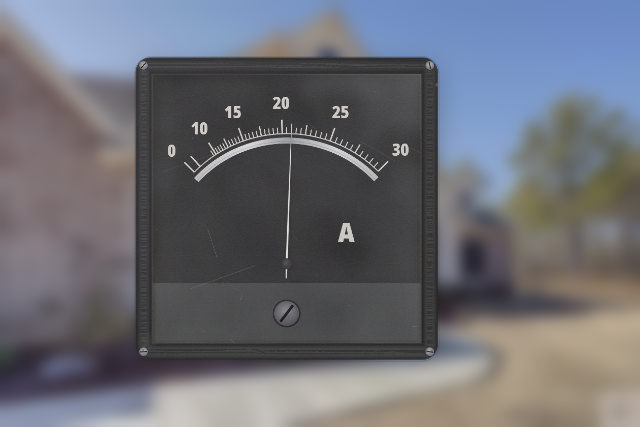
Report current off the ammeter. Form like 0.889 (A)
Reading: 21 (A)
